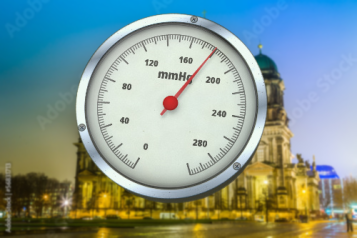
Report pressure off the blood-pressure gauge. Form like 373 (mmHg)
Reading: 180 (mmHg)
